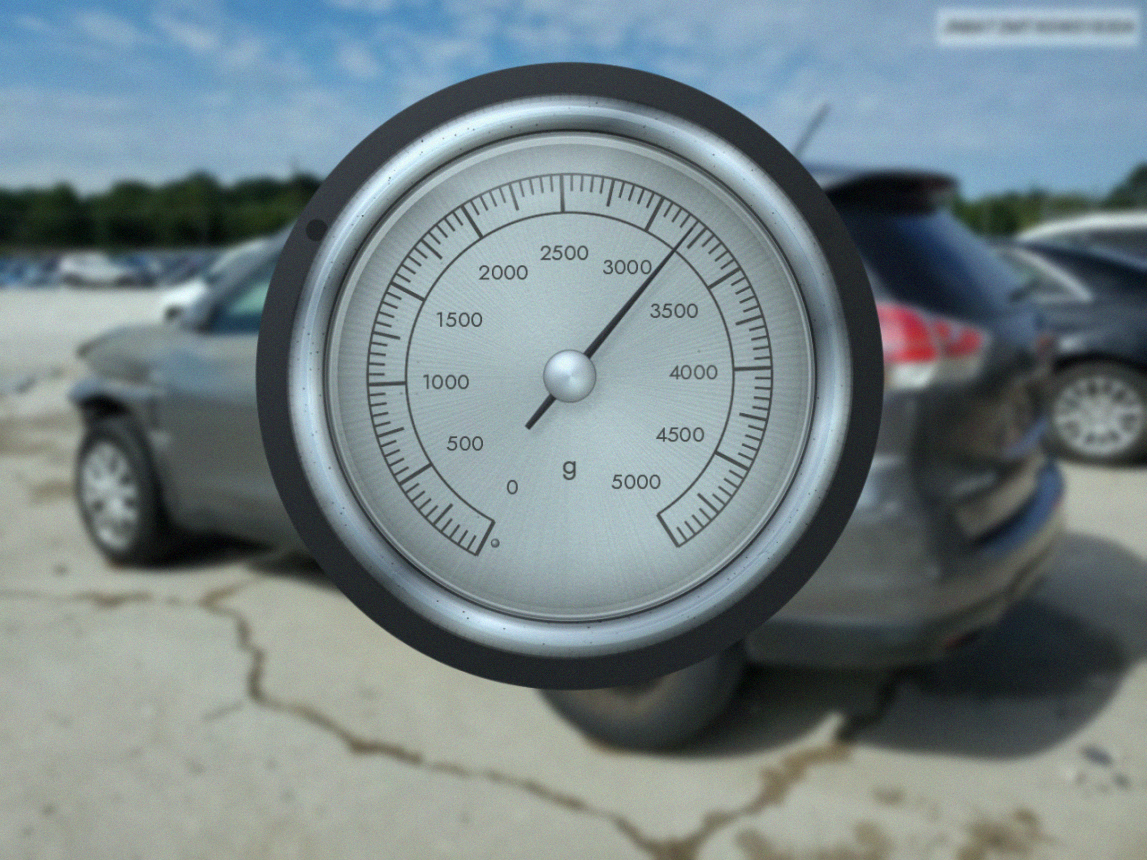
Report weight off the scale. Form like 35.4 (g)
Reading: 3200 (g)
